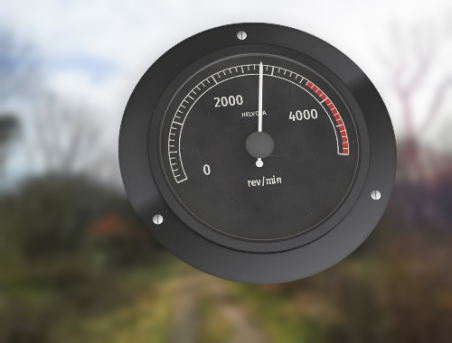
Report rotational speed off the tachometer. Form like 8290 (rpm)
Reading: 2800 (rpm)
